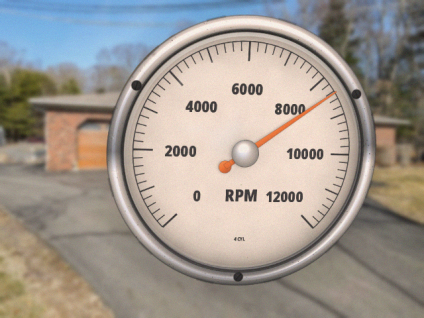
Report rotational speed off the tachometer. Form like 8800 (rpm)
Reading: 8400 (rpm)
